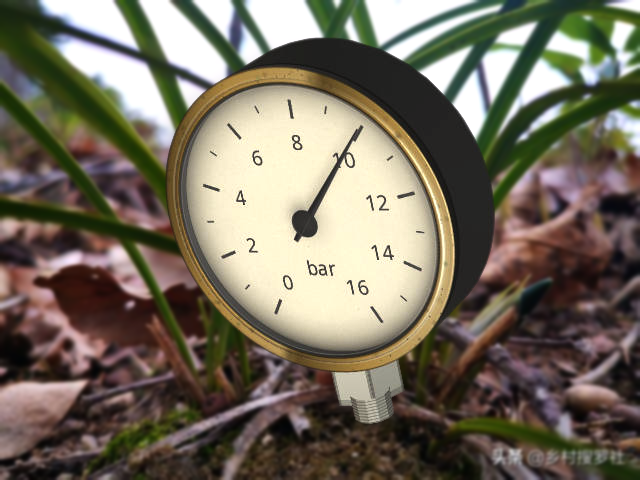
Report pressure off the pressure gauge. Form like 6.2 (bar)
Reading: 10 (bar)
